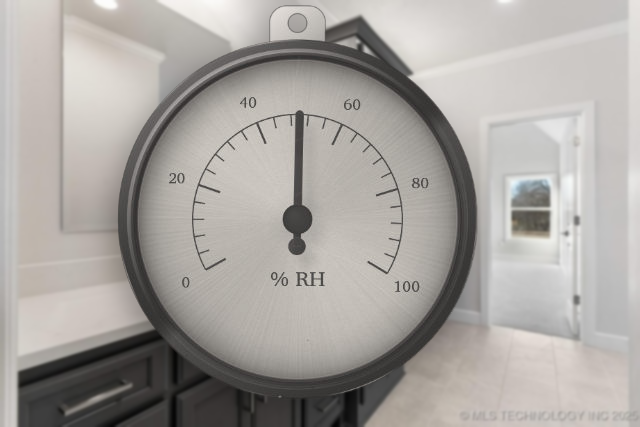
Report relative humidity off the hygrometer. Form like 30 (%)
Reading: 50 (%)
